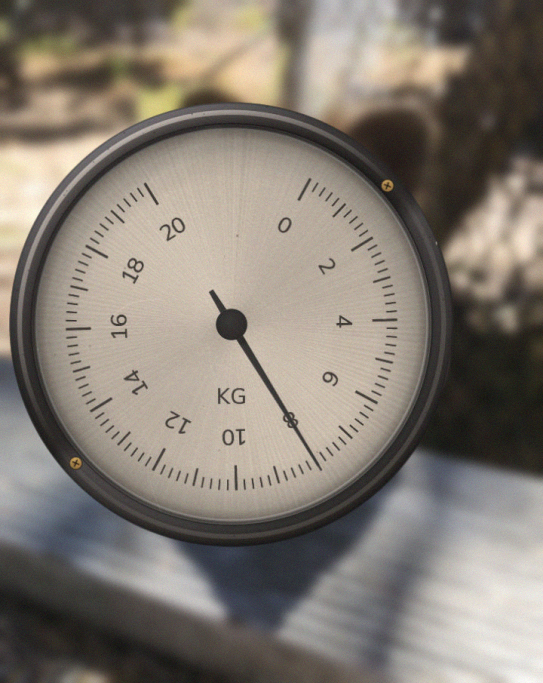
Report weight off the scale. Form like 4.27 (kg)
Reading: 8 (kg)
